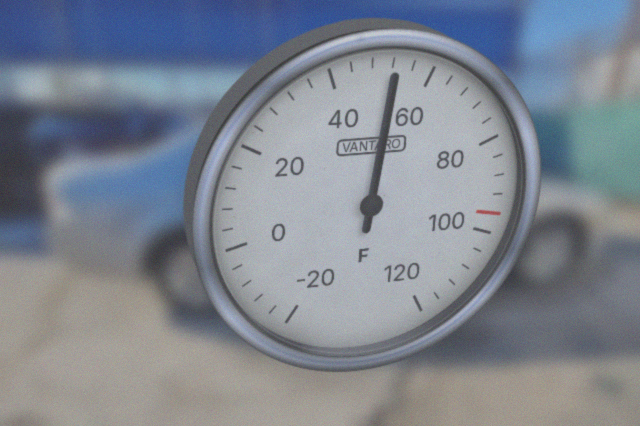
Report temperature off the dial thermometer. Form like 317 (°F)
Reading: 52 (°F)
